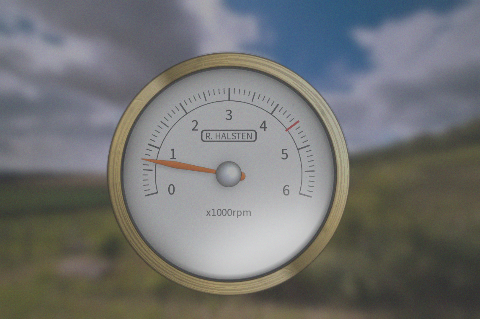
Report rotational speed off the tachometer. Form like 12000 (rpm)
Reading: 700 (rpm)
